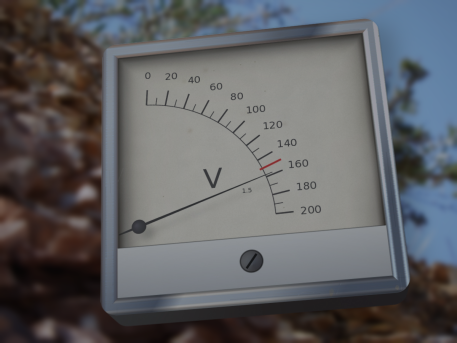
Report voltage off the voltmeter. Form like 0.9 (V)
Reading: 160 (V)
